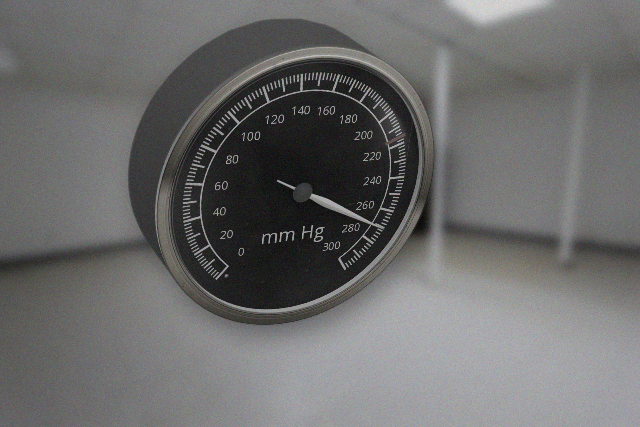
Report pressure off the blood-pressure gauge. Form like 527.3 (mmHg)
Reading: 270 (mmHg)
